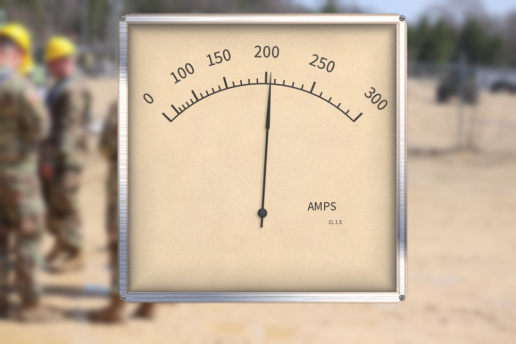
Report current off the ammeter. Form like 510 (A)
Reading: 205 (A)
